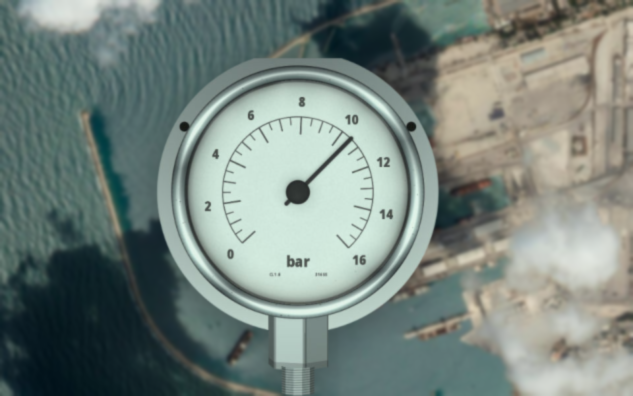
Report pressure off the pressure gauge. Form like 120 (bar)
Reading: 10.5 (bar)
